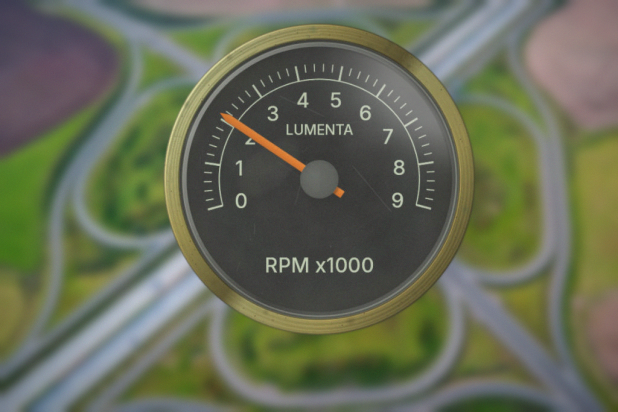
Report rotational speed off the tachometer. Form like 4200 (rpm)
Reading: 2100 (rpm)
